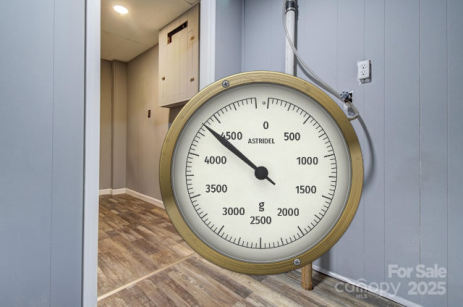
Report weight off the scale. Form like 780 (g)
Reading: 4350 (g)
